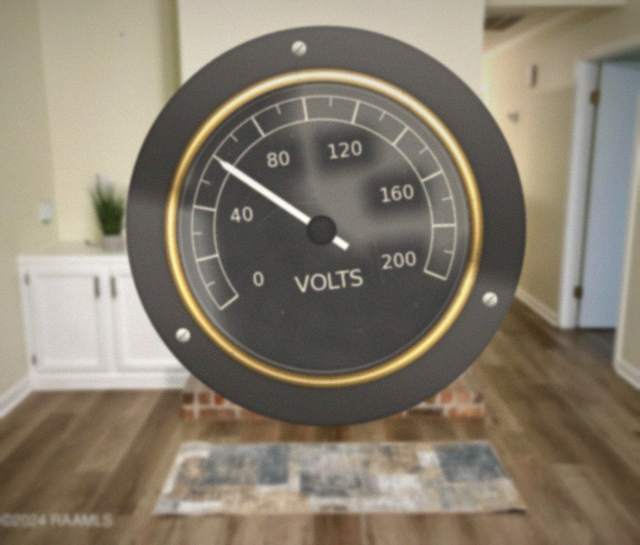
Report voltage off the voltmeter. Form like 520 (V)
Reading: 60 (V)
